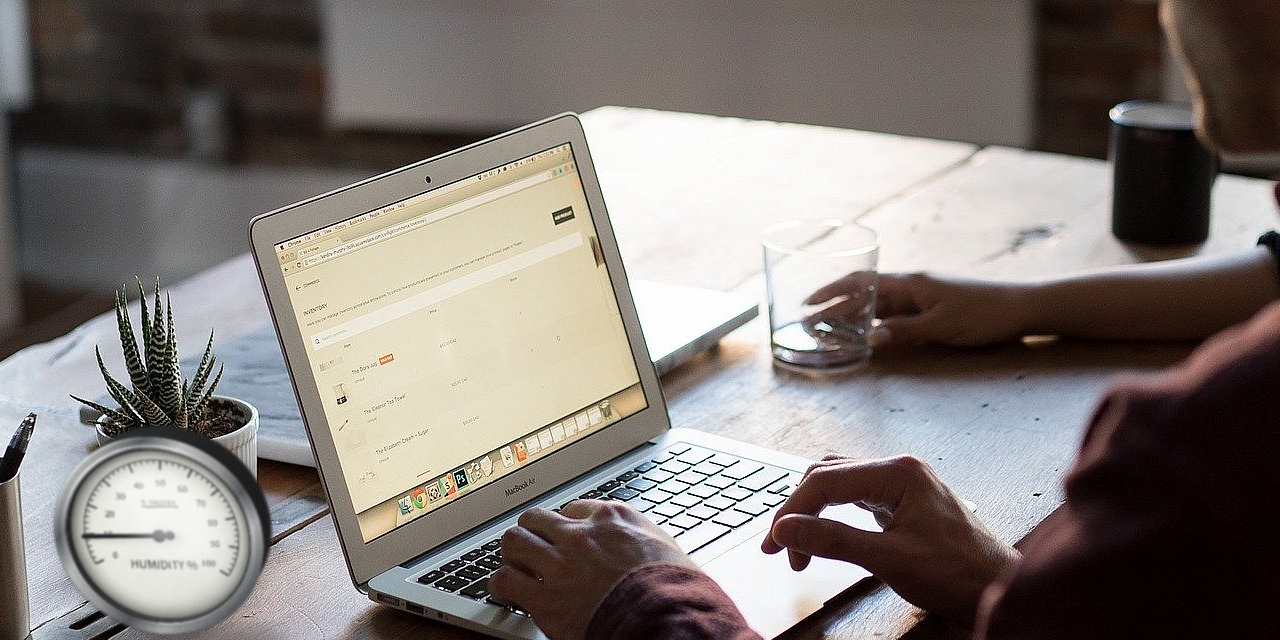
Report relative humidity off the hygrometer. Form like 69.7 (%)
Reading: 10 (%)
